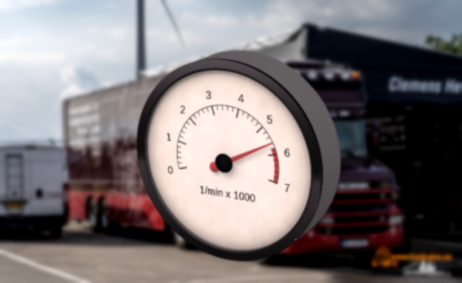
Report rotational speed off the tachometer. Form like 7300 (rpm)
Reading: 5600 (rpm)
